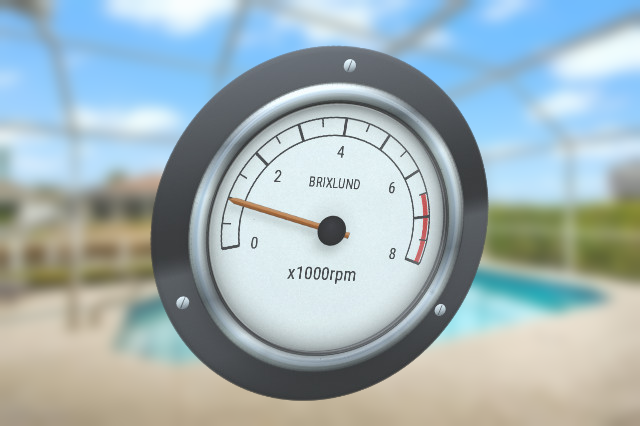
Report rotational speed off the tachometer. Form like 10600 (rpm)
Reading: 1000 (rpm)
